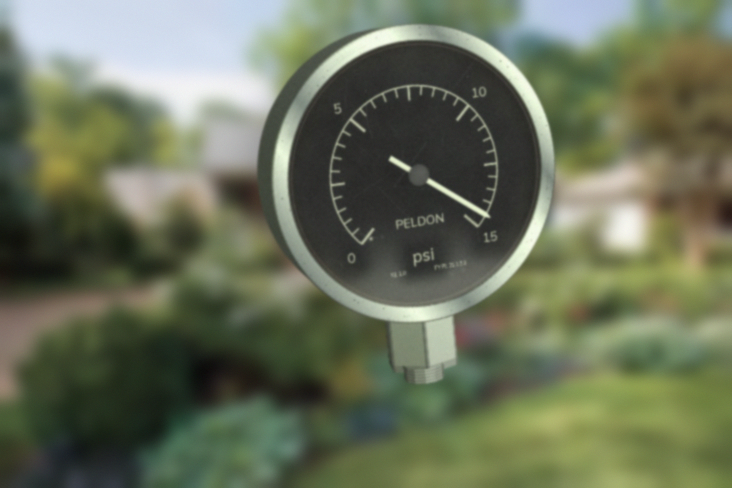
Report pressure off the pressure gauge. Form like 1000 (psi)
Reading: 14.5 (psi)
